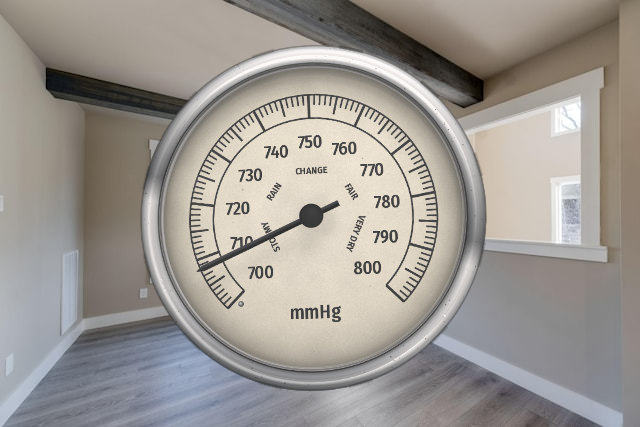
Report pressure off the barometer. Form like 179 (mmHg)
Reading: 708 (mmHg)
